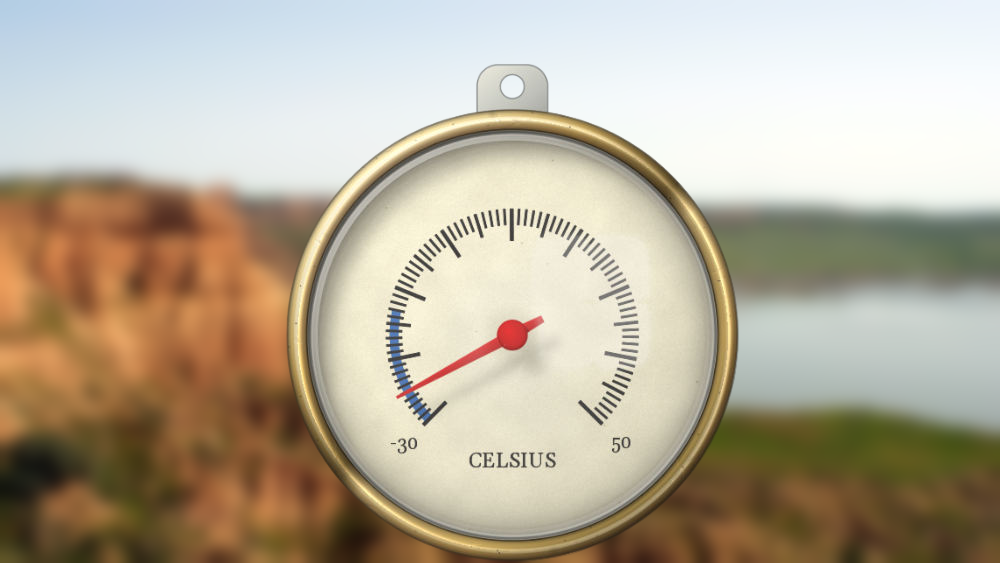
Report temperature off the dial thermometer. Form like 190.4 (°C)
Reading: -25 (°C)
